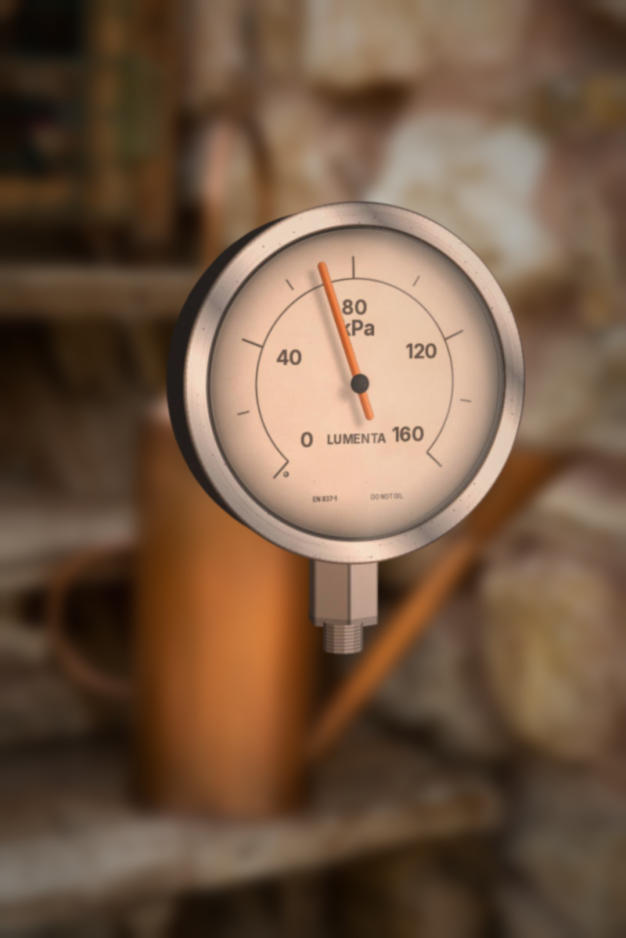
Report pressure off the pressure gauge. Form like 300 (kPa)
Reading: 70 (kPa)
